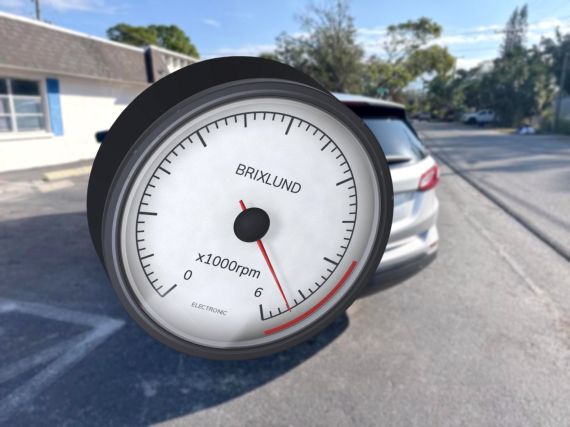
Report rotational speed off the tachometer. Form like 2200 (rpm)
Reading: 5700 (rpm)
